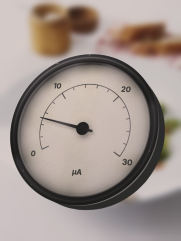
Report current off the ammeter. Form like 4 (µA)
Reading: 5 (µA)
